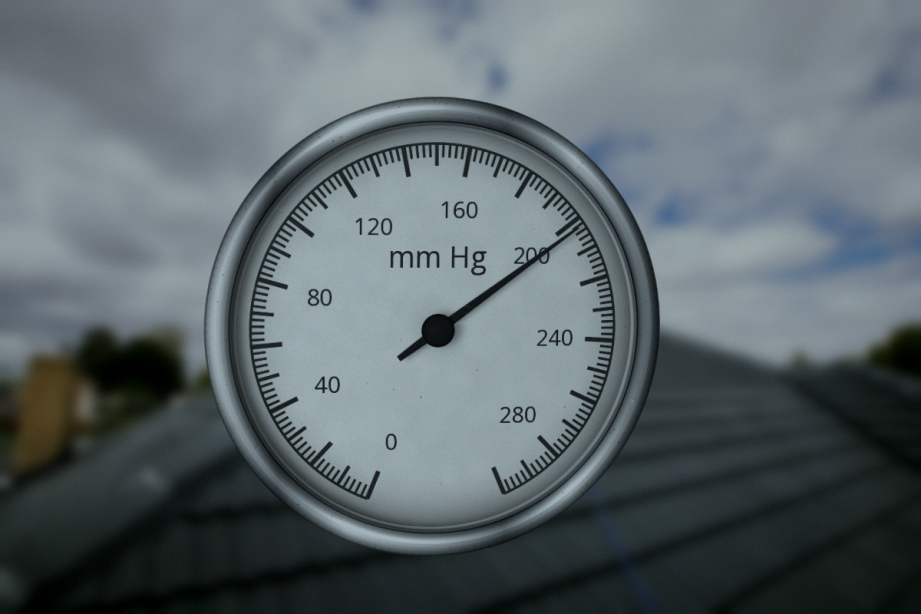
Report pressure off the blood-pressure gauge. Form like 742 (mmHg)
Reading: 202 (mmHg)
